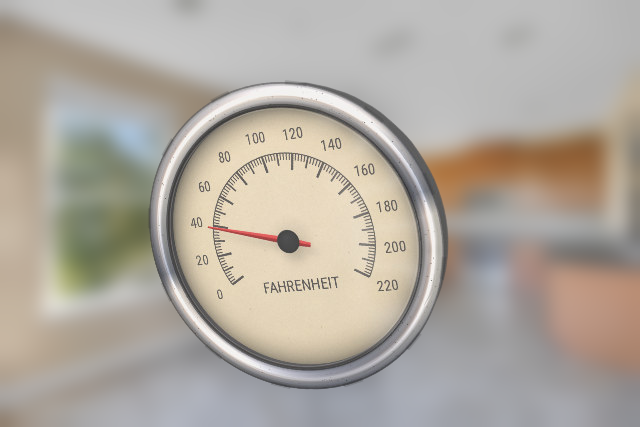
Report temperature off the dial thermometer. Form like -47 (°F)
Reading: 40 (°F)
